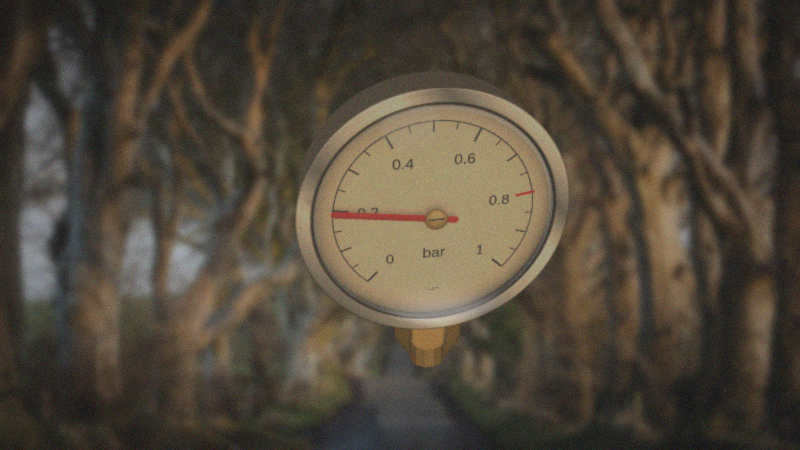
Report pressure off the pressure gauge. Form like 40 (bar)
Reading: 0.2 (bar)
